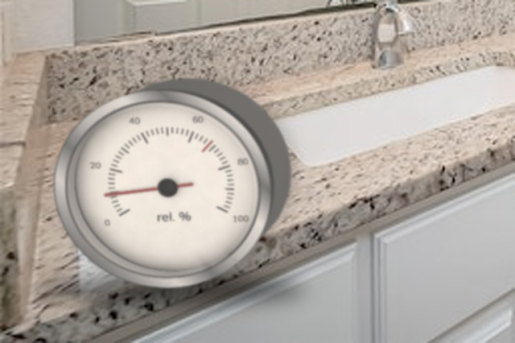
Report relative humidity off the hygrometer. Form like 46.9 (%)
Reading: 10 (%)
